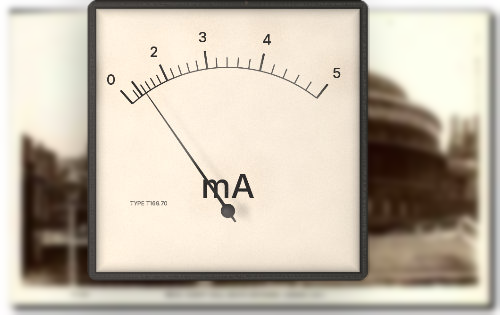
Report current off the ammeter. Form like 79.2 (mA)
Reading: 1.2 (mA)
